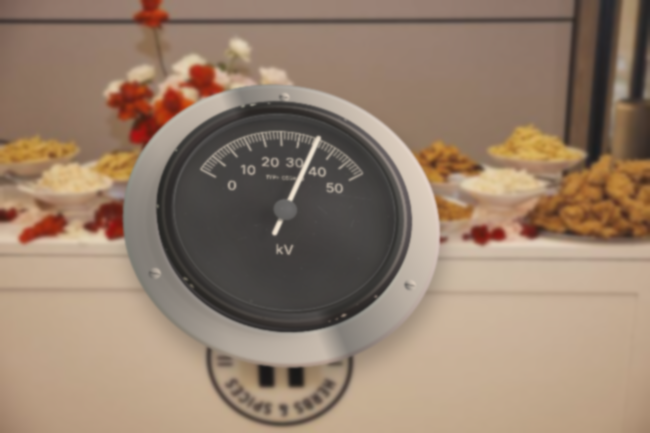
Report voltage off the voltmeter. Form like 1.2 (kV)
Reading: 35 (kV)
